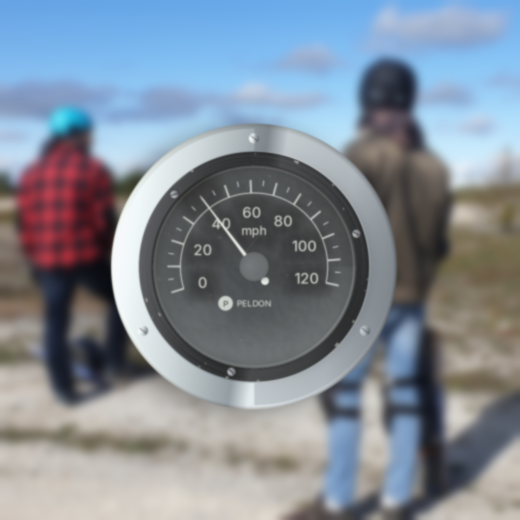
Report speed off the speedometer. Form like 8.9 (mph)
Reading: 40 (mph)
